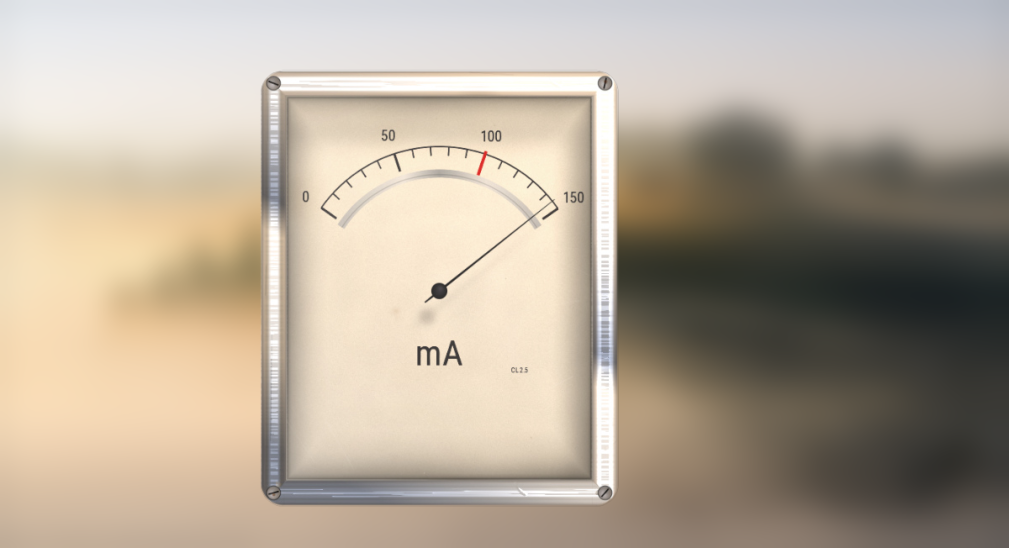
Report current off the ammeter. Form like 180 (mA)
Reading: 145 (mA)
